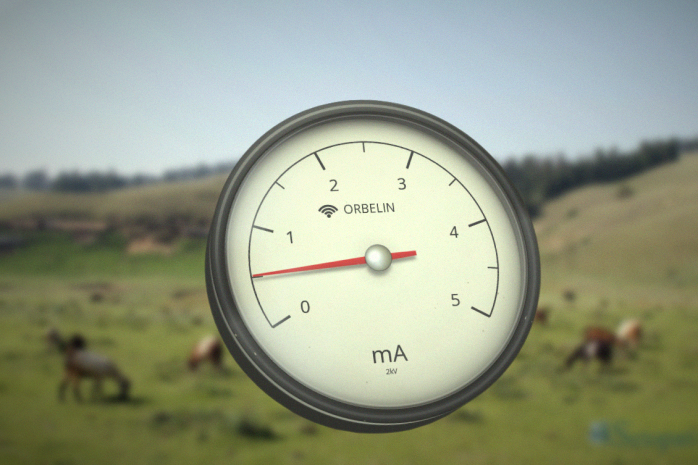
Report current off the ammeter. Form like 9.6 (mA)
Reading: 0.5 (mA)
